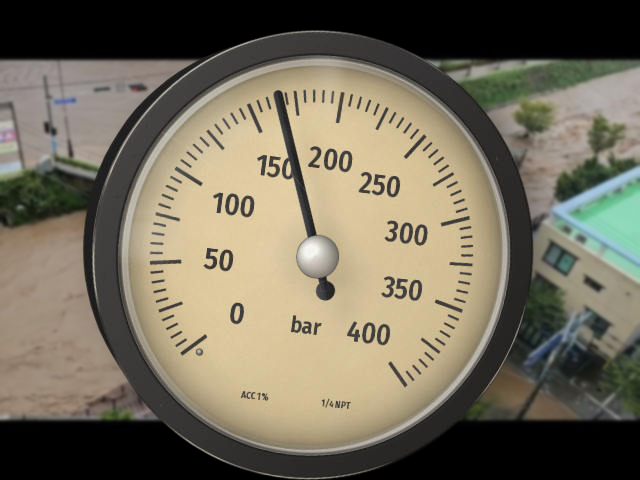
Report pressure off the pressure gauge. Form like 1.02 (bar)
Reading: 165 (bar)
